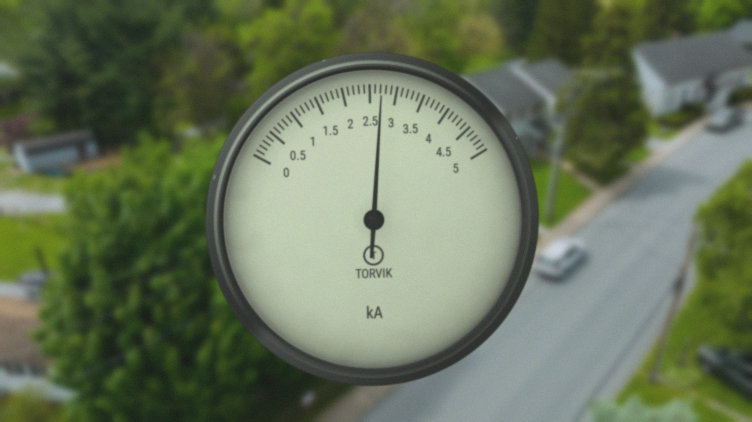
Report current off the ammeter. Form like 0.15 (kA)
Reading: 2.7 (kA)
